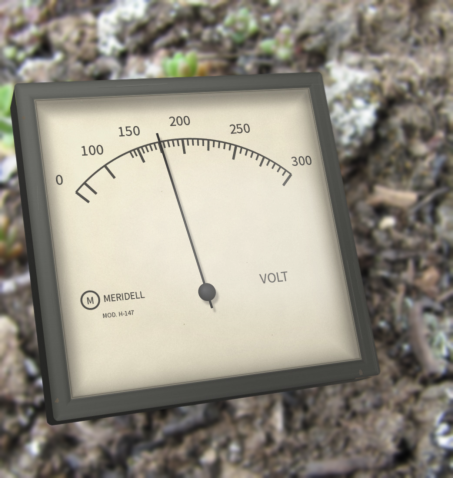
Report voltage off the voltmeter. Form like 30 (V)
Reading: 175 (V)
